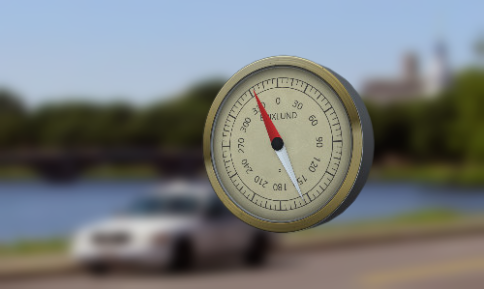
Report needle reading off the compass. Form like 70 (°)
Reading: 335 (°)
